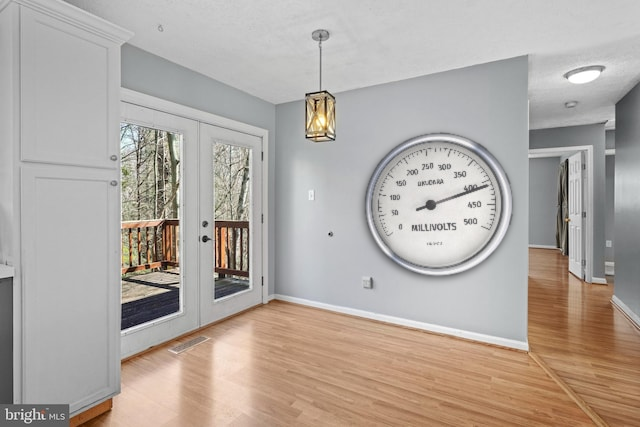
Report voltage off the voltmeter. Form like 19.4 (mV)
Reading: 410 (mV)
